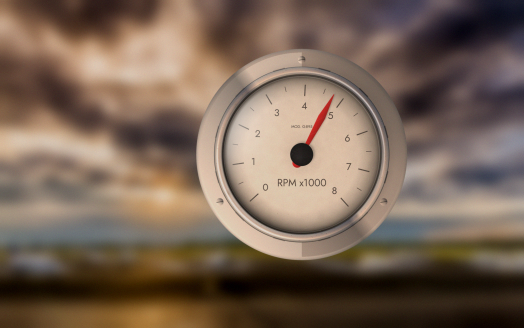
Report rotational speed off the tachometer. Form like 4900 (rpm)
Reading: 4750 (rpm)
